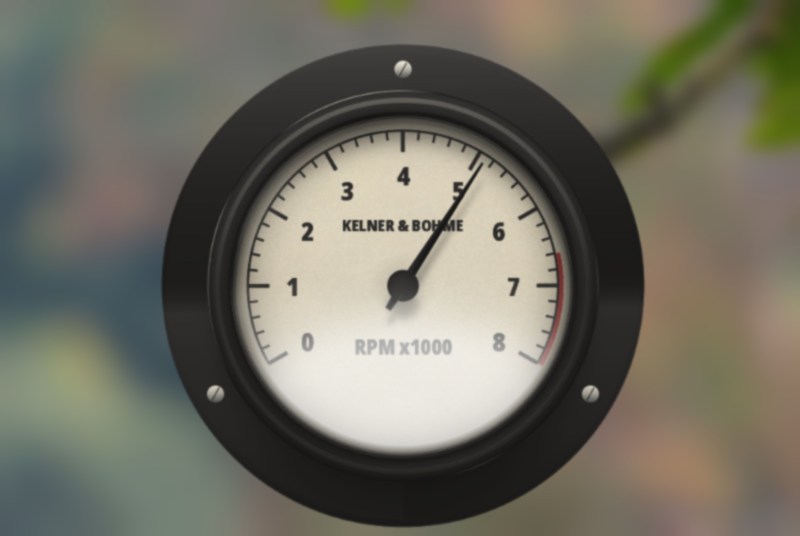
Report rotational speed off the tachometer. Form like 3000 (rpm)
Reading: 5100 (rpm)
